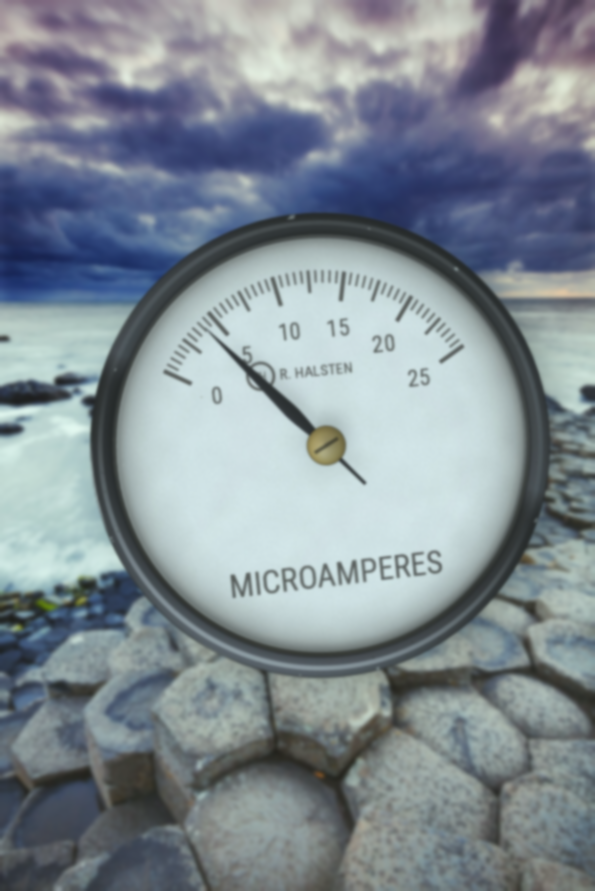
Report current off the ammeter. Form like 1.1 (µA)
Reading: 4 (µA)
